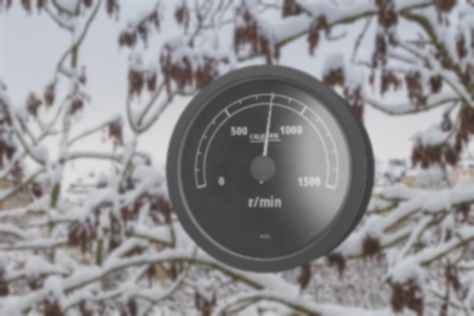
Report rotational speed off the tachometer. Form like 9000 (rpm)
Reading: 800 (rpm)
